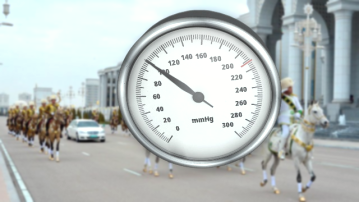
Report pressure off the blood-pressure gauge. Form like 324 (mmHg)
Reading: 100 (mmHg)
